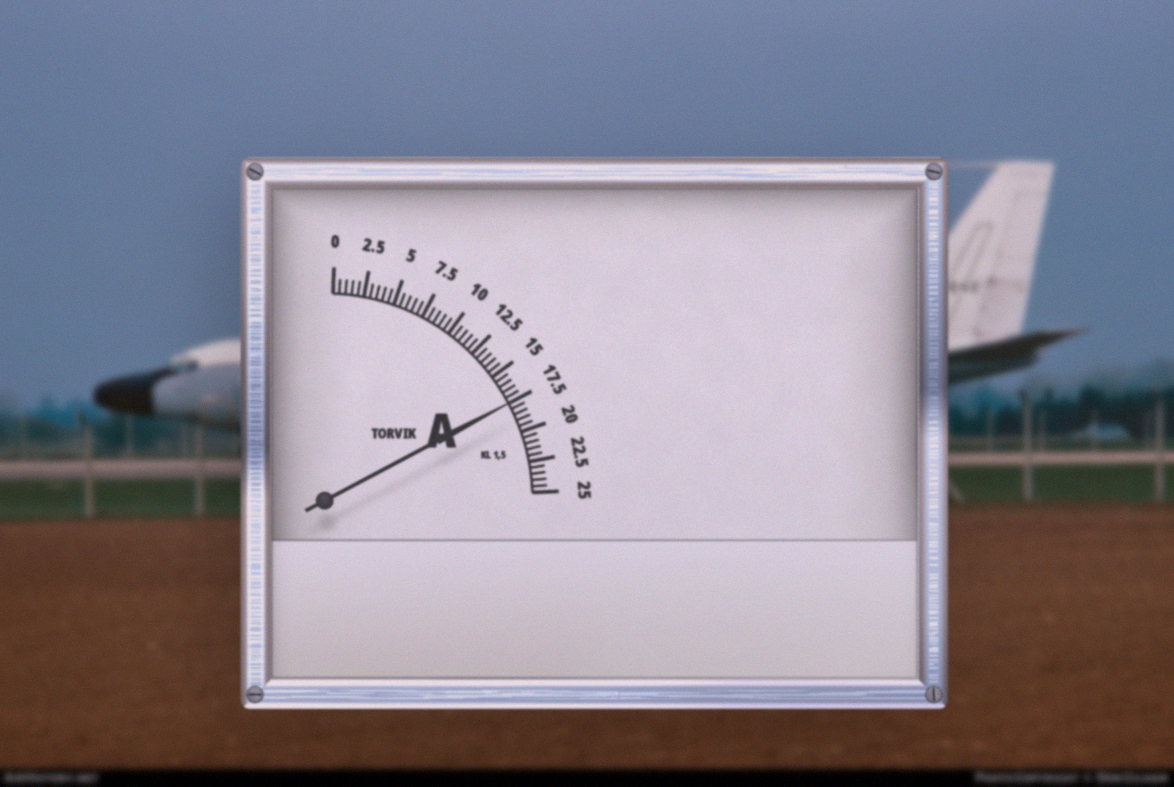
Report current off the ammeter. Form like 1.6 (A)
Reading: 17.5 (A)
